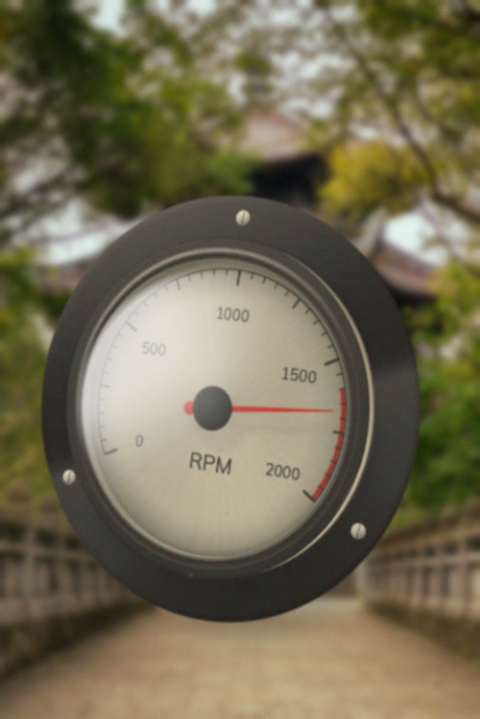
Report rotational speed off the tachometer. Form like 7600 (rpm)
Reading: 1675 (rpm)
